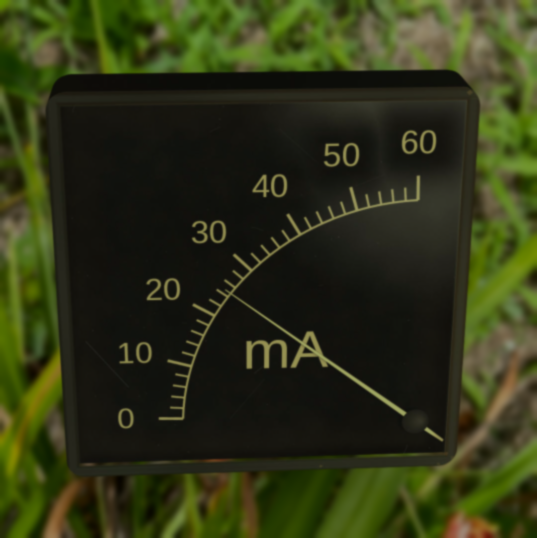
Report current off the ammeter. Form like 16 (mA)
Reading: 25 (mA)
